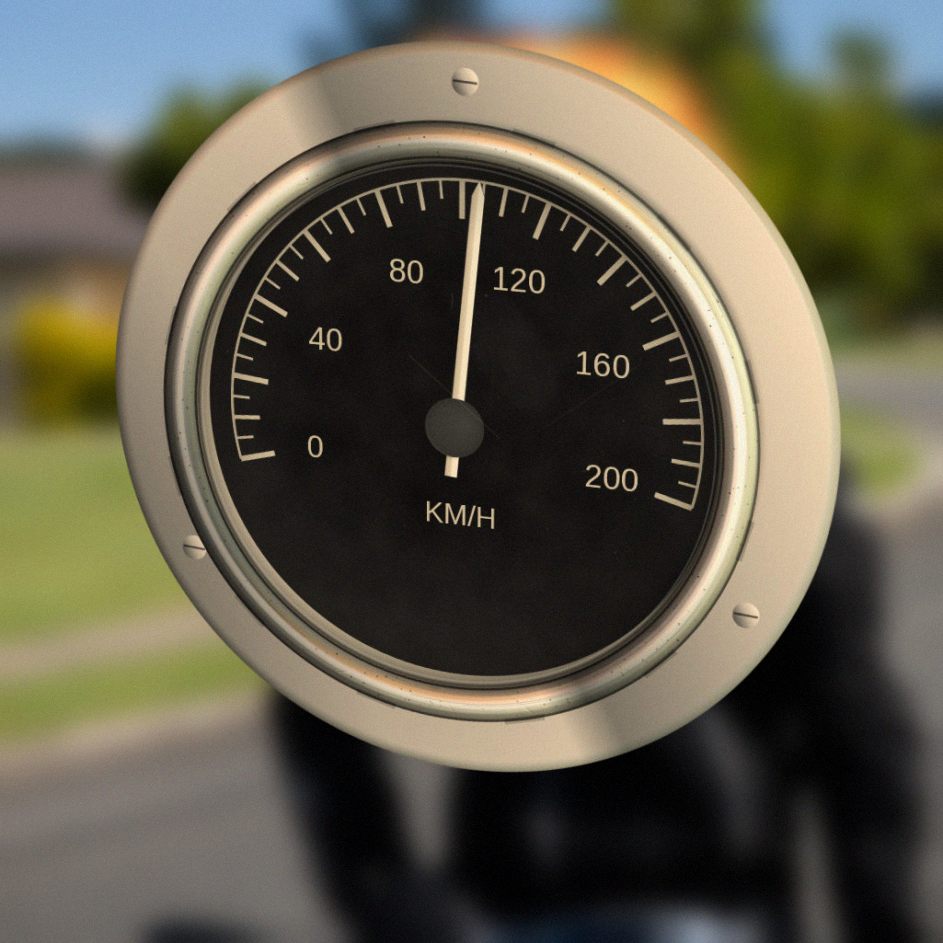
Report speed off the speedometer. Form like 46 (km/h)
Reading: 105 (km/h)
